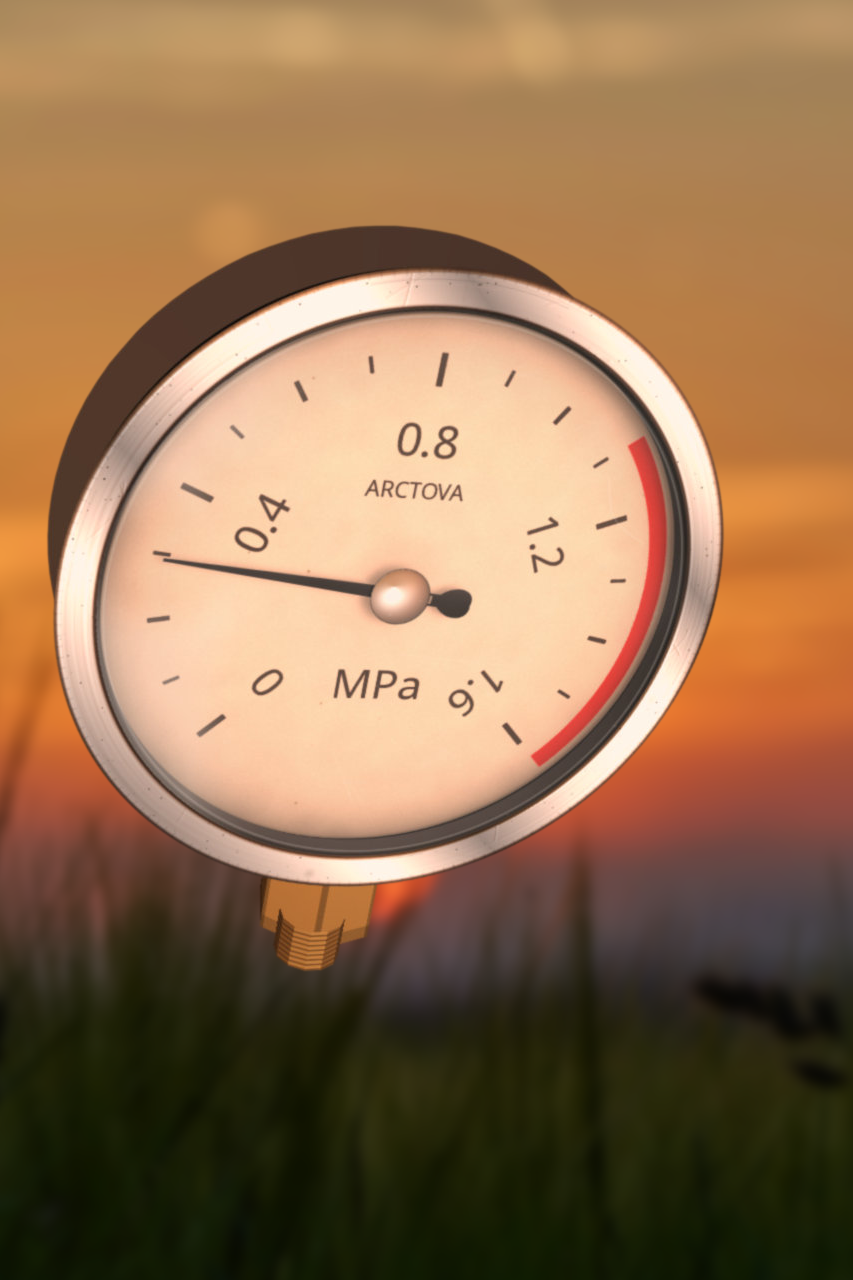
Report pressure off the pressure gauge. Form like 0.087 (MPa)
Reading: 0.3 (MPa)
